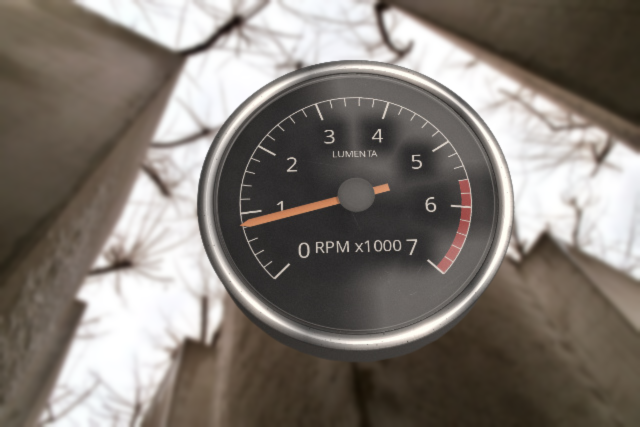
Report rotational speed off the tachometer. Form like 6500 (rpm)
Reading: 800 (rpm)
